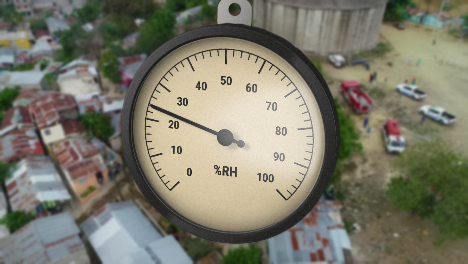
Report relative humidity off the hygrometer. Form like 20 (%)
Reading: 24 (%)
